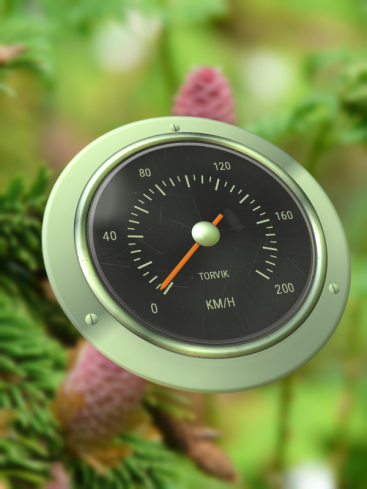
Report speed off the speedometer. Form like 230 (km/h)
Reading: 2.5 (km/h)
